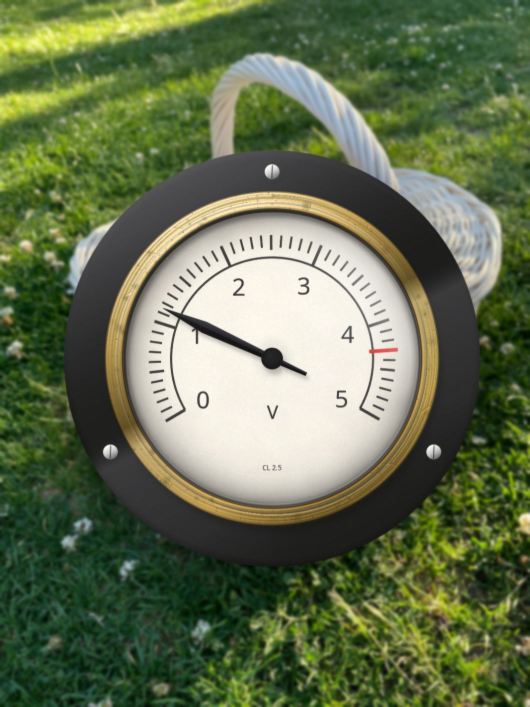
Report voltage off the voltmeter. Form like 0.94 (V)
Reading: 1.15 (V)
